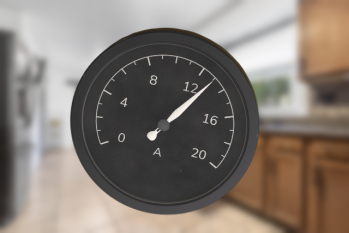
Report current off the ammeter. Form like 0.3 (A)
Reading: 13 (A)
